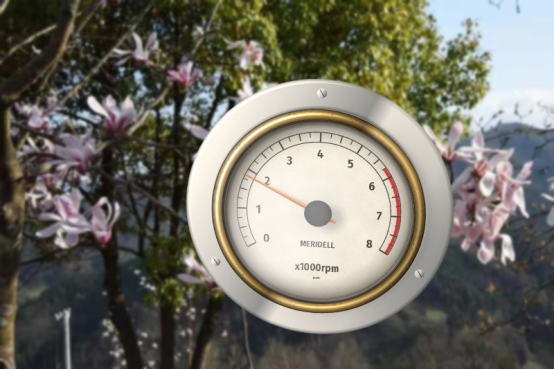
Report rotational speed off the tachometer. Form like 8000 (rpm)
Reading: 1875 (rpm)
